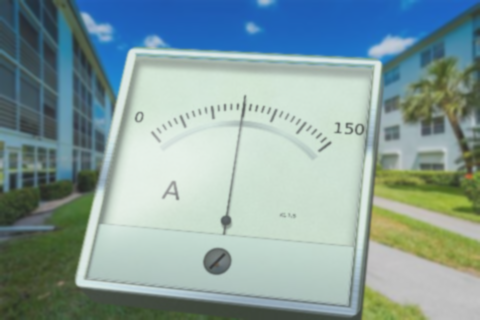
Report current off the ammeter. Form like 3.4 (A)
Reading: 75 (A)
